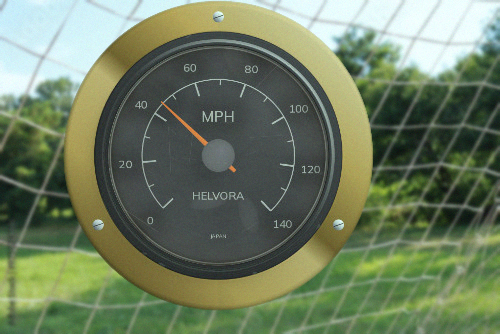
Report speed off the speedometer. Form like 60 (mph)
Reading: 45 (mph)
